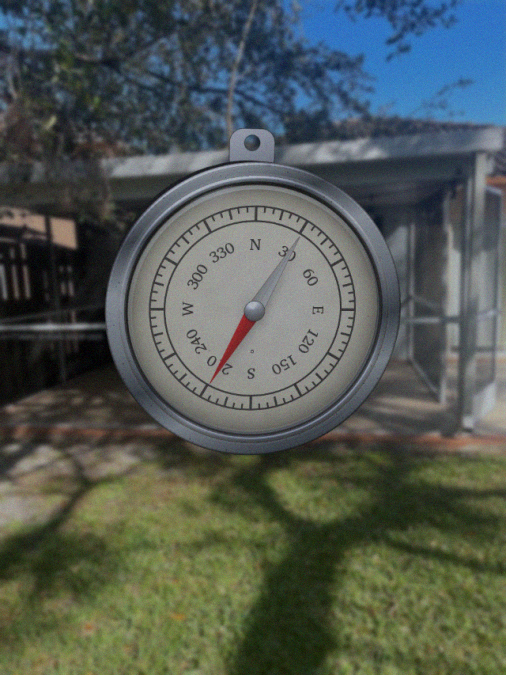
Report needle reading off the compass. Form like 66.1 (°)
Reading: 210 (°)
